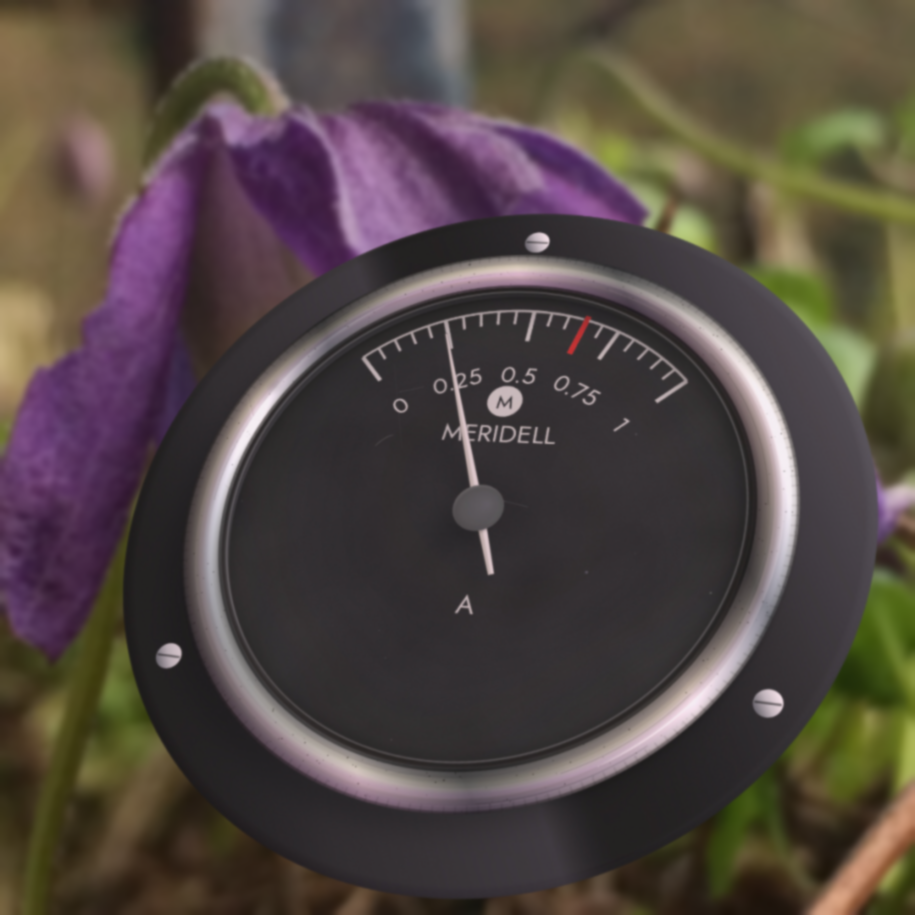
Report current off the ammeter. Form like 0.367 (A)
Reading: 0.25 (A)
